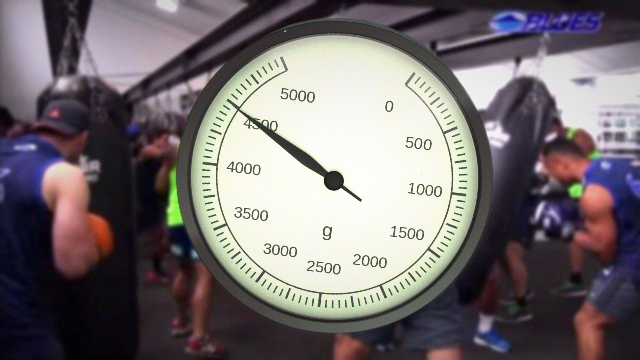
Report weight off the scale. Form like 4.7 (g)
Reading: 4500 (g)
